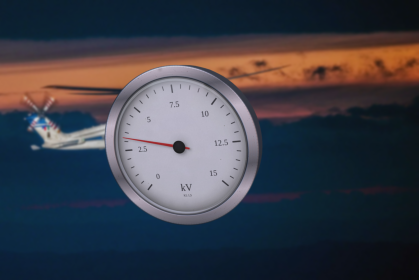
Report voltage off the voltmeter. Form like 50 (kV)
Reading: 3.25 (kV)
